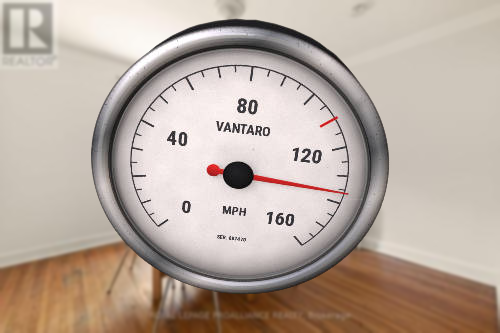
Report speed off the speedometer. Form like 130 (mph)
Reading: 135 (mph)
